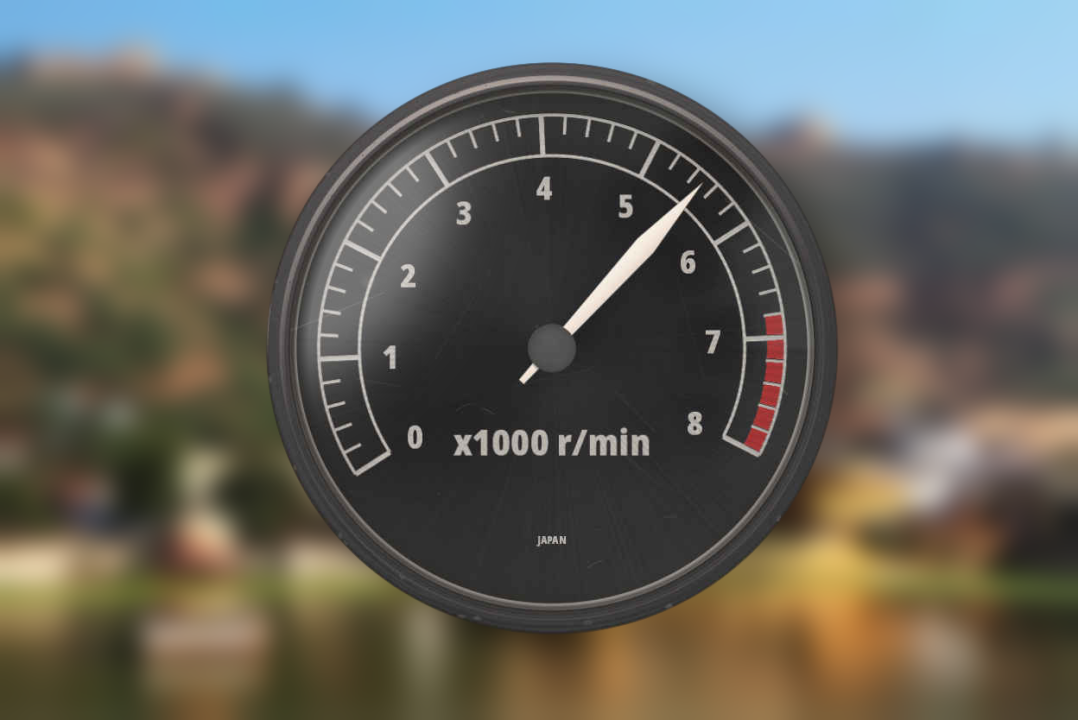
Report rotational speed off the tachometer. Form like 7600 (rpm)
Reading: 5500 (rpm)
